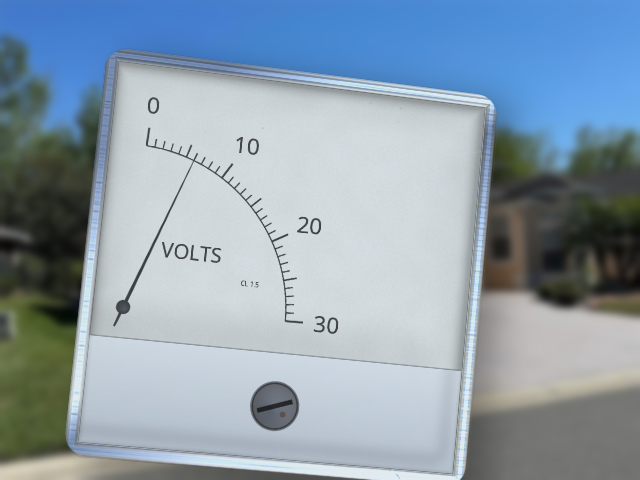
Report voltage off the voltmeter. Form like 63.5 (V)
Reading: 6 (V)
